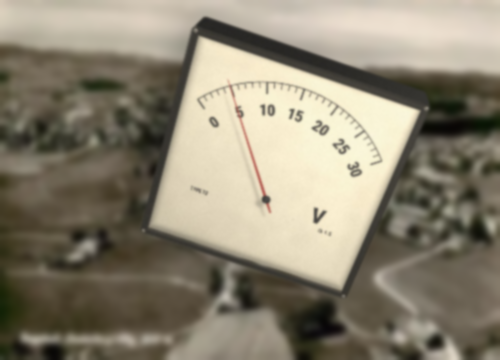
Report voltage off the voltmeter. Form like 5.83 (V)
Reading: 5 (V)
